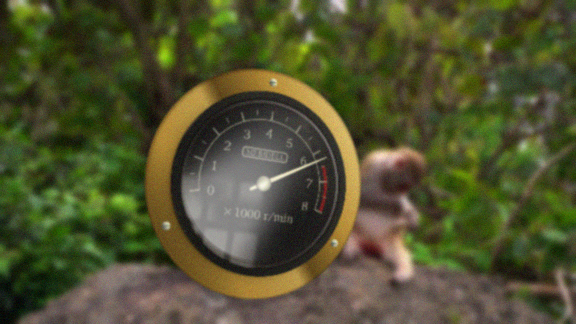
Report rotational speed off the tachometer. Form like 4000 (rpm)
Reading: 6250 (rpm)
